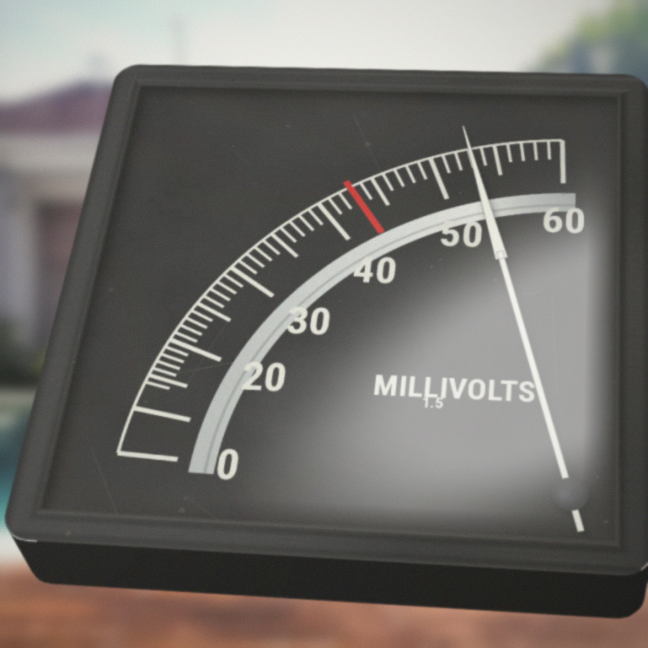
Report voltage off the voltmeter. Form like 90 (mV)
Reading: 53 (mV)
